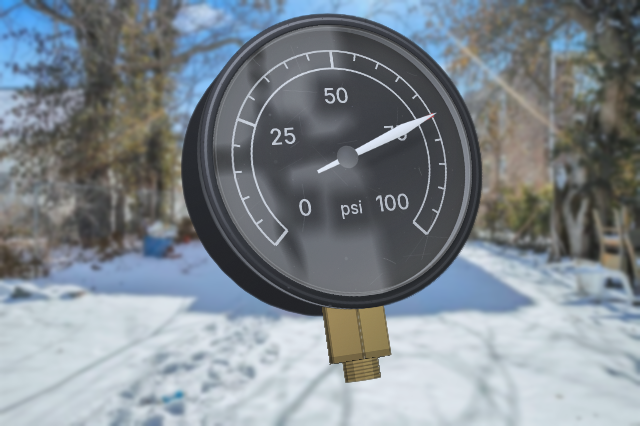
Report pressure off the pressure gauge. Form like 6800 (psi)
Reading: 75 (psi)
